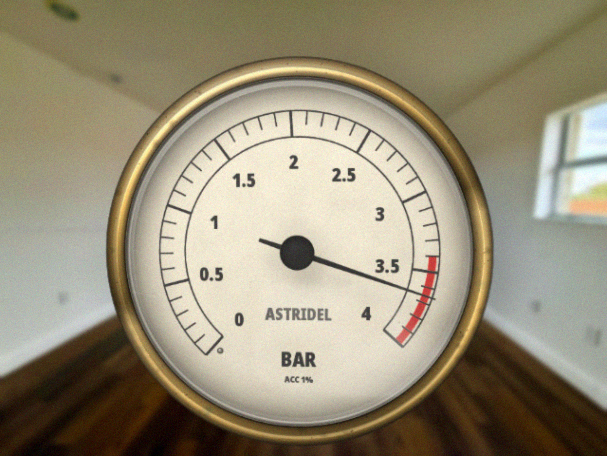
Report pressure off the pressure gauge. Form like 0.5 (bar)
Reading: 3.65 (bar)
